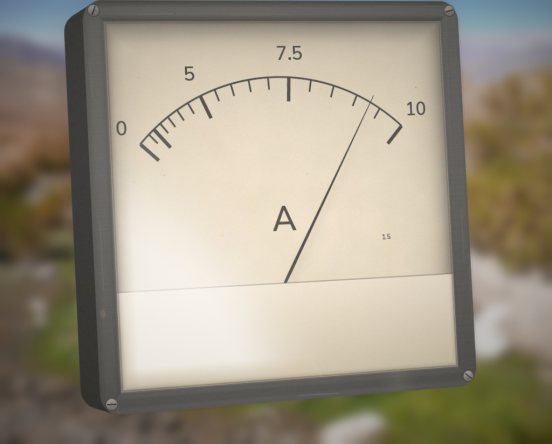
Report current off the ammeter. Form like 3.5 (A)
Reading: 9.25 (A)
